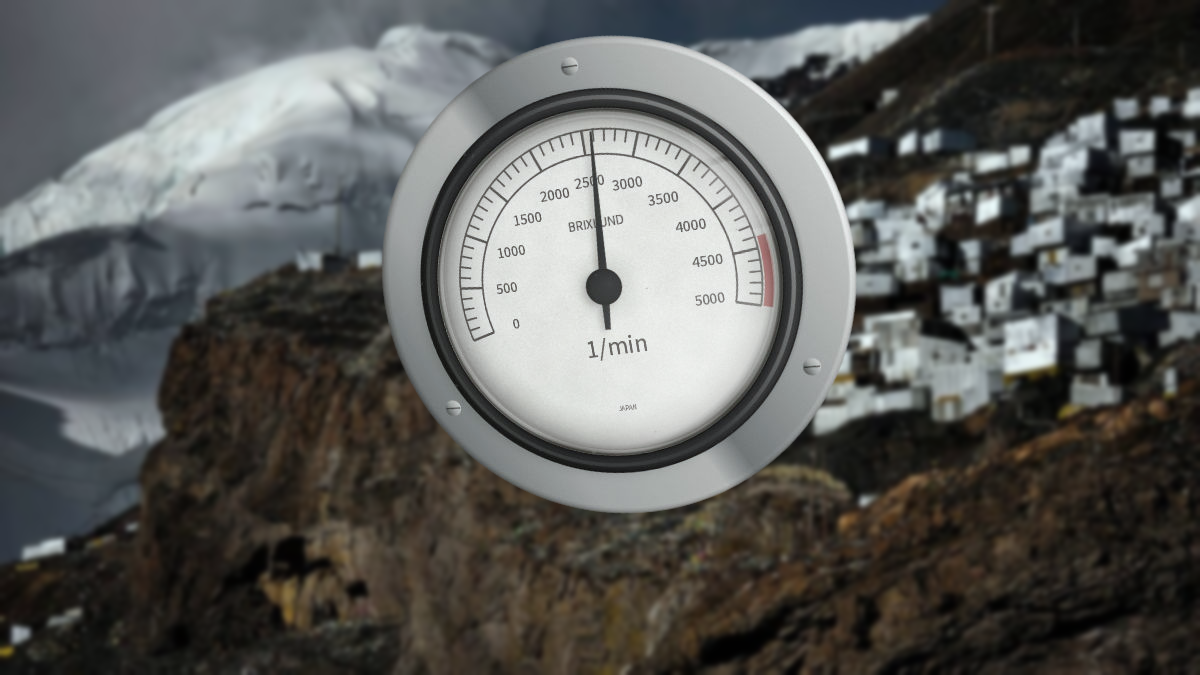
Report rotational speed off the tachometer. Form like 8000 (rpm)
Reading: 2600 (rpm)
